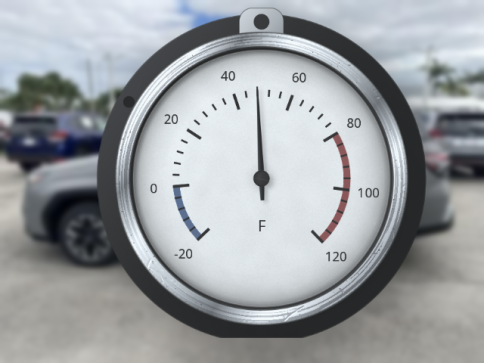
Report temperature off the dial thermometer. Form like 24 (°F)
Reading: 48 (°F)
